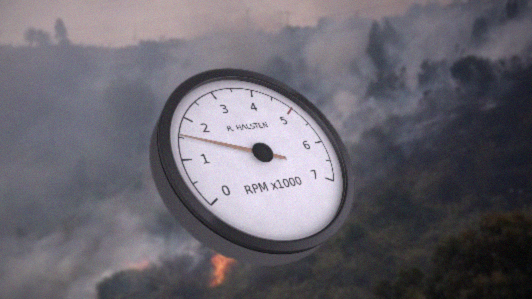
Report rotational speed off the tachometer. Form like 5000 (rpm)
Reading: 1500 (rpm)
